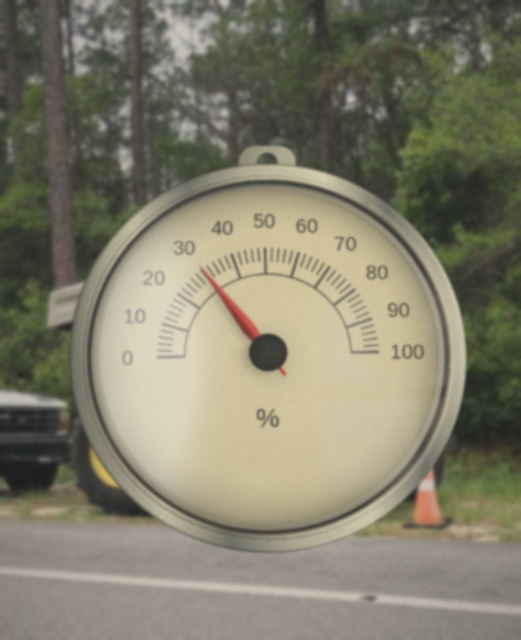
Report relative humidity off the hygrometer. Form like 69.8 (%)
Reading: 30 (%)
